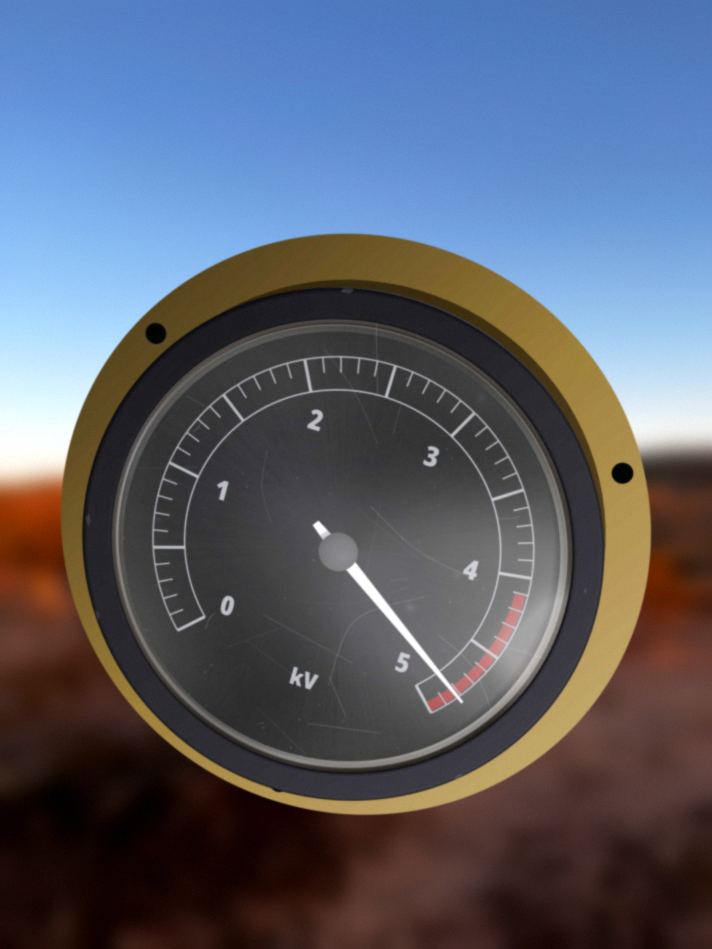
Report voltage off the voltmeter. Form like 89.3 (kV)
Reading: 4.8 (kV)
